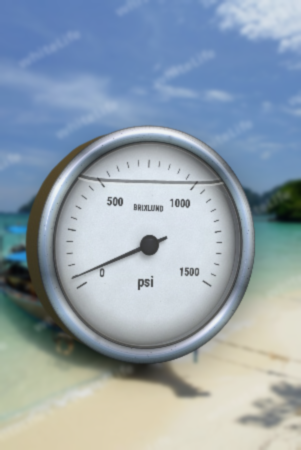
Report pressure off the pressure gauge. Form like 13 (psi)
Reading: 50 (psi)
